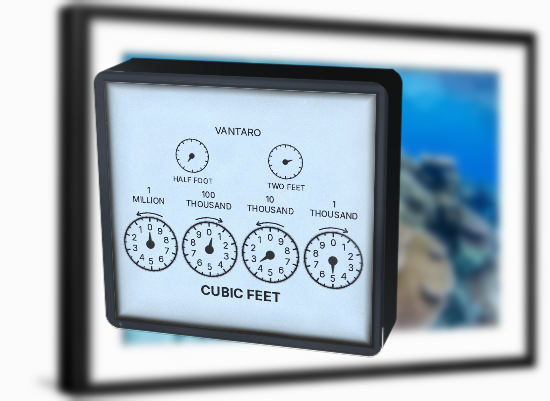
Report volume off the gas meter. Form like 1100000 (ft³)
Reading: 3500 (ft³)
